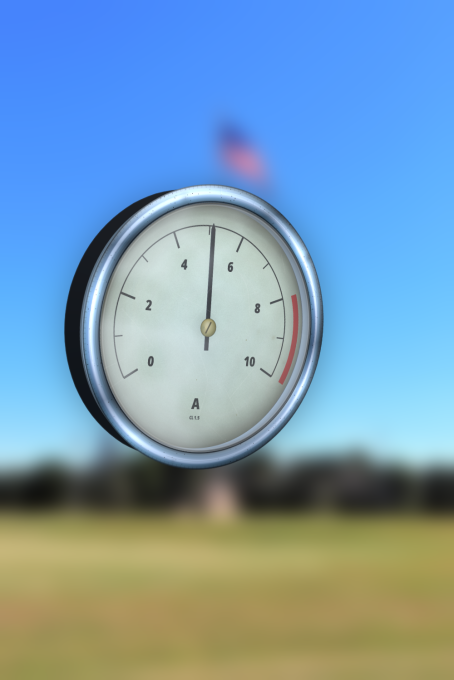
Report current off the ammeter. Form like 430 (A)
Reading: 5 (A)
